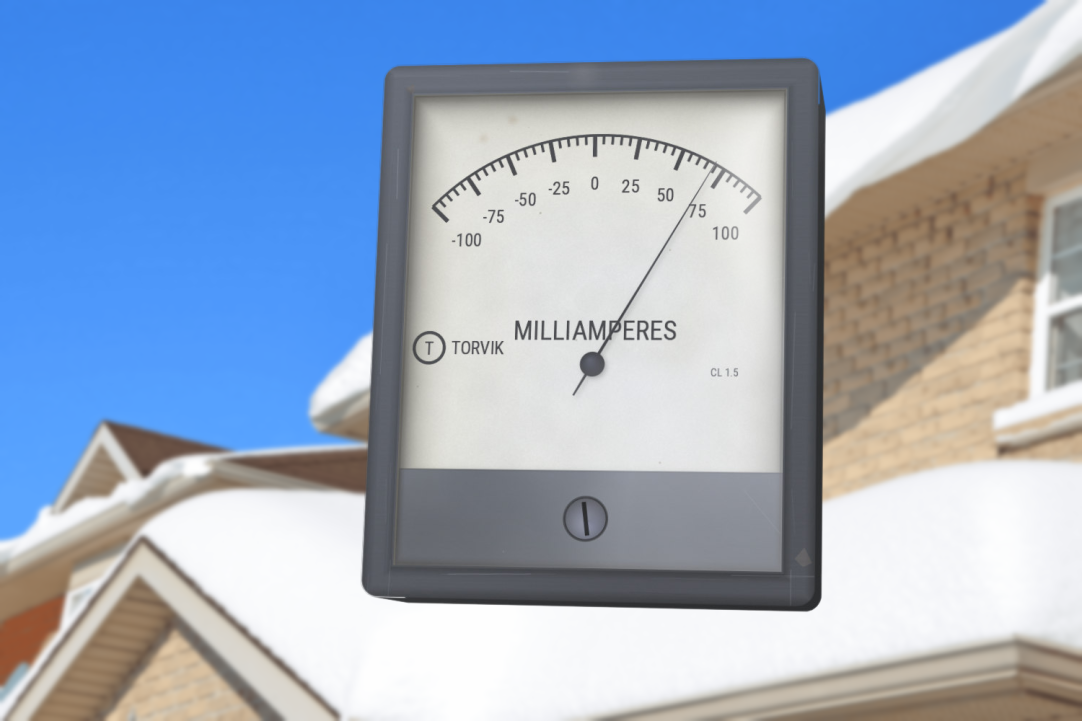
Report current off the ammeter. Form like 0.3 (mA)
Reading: 70 (mA)
